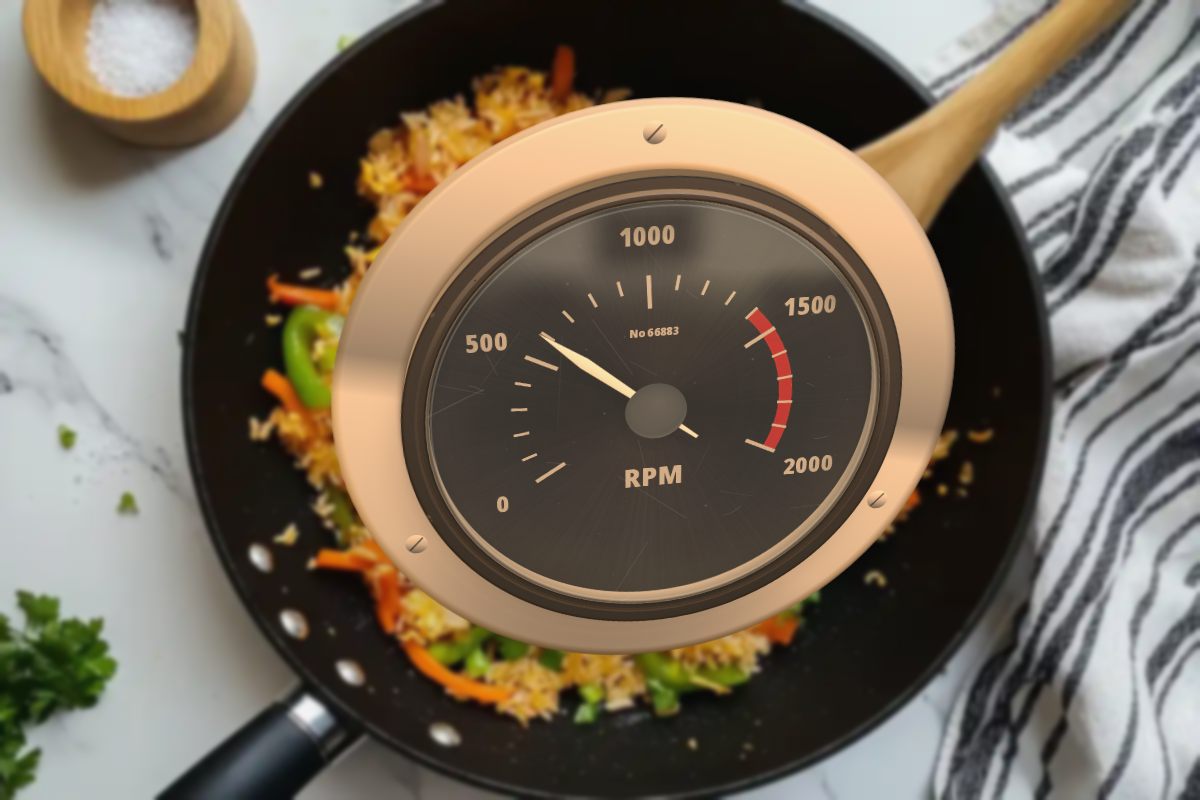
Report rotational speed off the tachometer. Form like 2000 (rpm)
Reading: 600 (rpm)
